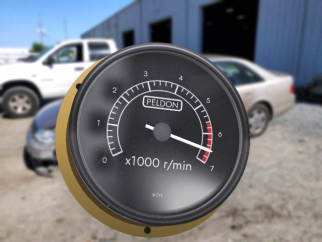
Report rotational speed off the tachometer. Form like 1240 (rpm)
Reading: 6600 (rpm)
